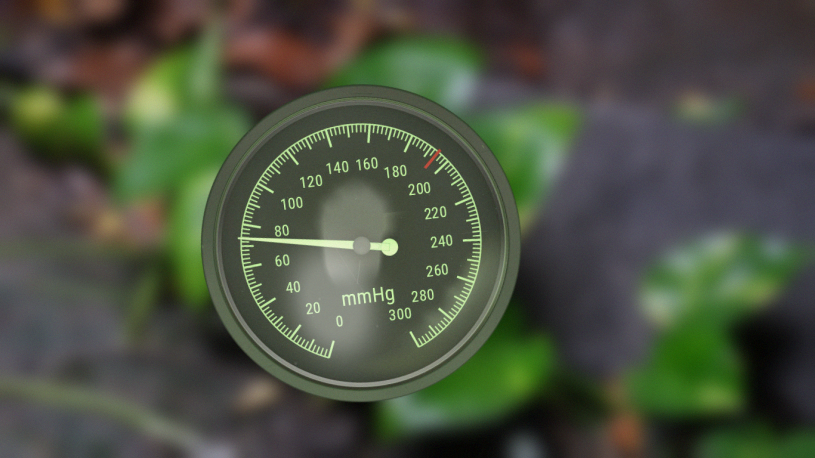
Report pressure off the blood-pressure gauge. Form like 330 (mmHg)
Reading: 74 (mmHg)
